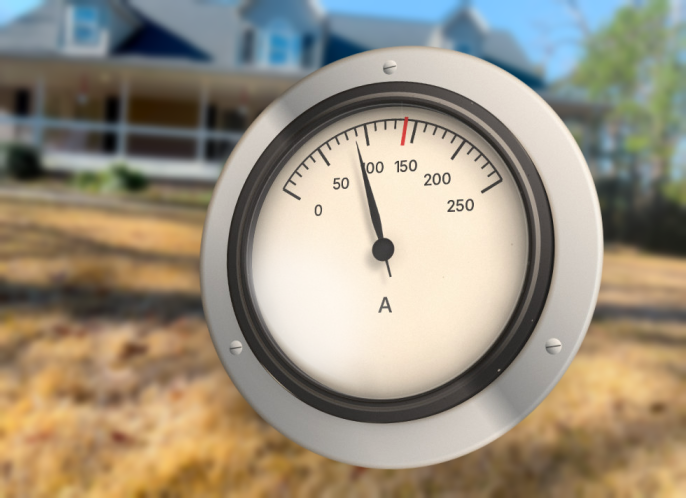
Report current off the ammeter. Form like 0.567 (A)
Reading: 90 (A)
